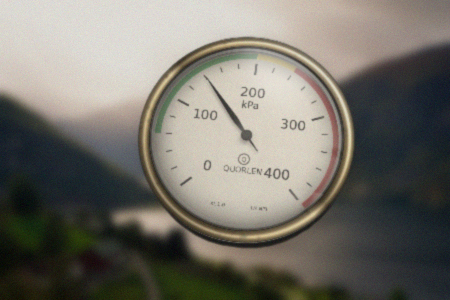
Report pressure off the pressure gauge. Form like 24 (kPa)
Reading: 140 (kPa)
